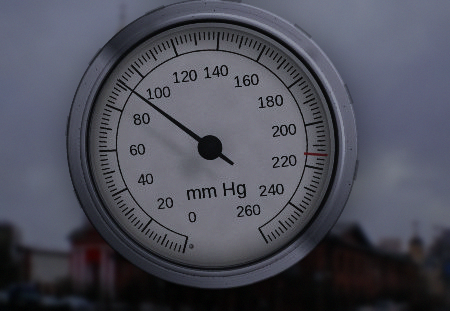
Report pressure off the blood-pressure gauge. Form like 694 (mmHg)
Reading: 92 (mmHg)
